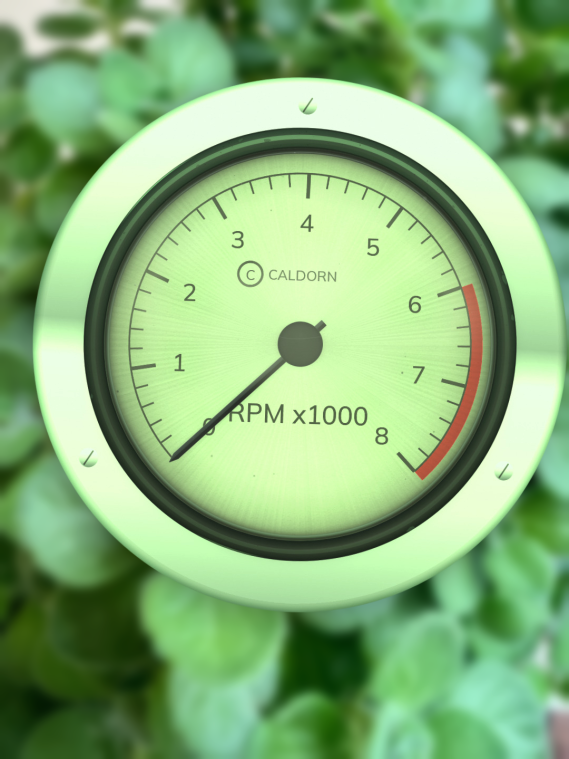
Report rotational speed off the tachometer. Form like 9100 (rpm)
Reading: 0 (rpm)
